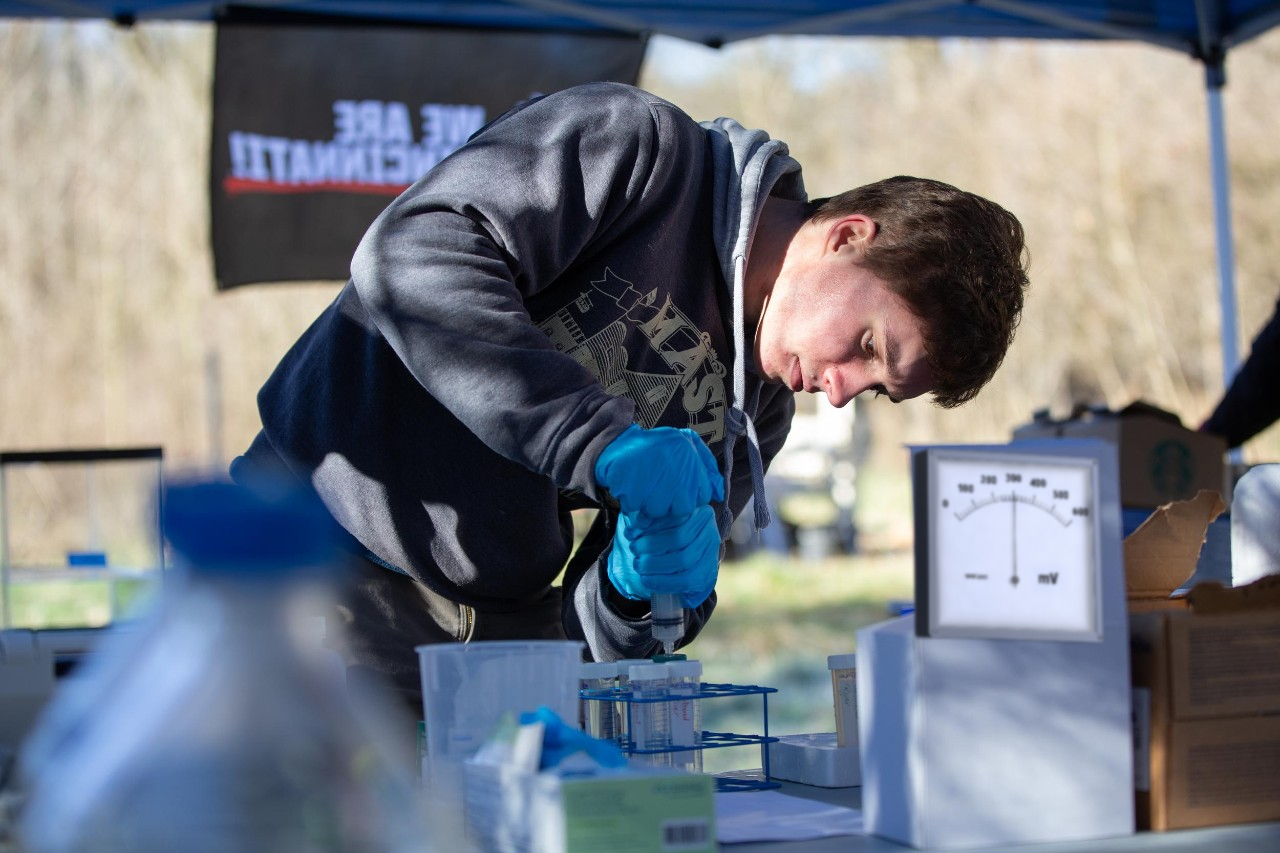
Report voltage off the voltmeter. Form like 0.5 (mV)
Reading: 300 (mV)
